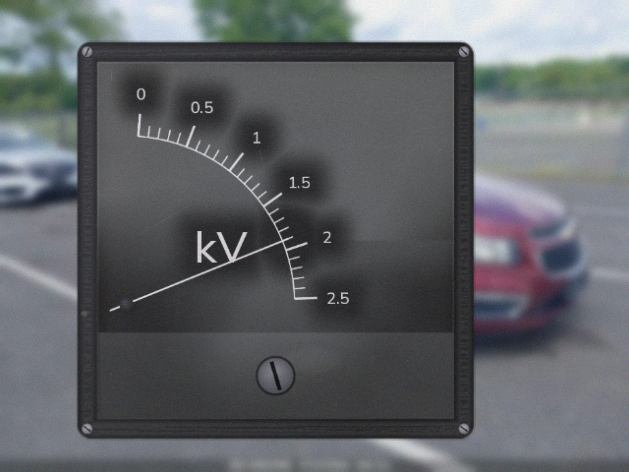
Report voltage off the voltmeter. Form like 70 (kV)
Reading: 1.9 (kV)
